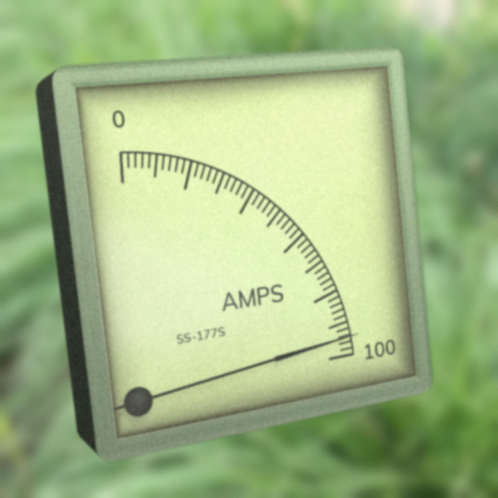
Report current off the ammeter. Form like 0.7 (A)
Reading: 94 (A)
